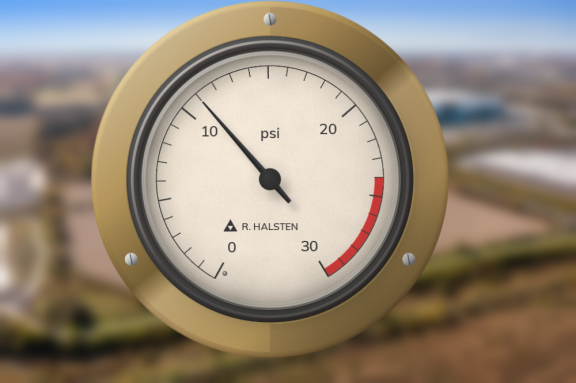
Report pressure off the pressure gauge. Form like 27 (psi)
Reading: 11 (psi)
